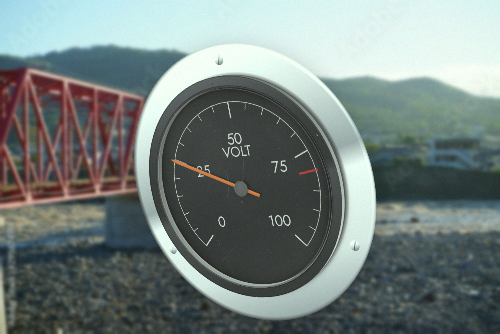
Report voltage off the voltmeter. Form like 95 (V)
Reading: 25 (V)
